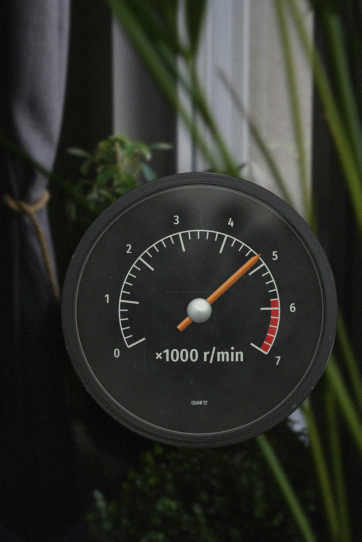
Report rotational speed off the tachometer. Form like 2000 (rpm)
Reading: 4800 (rpm)
